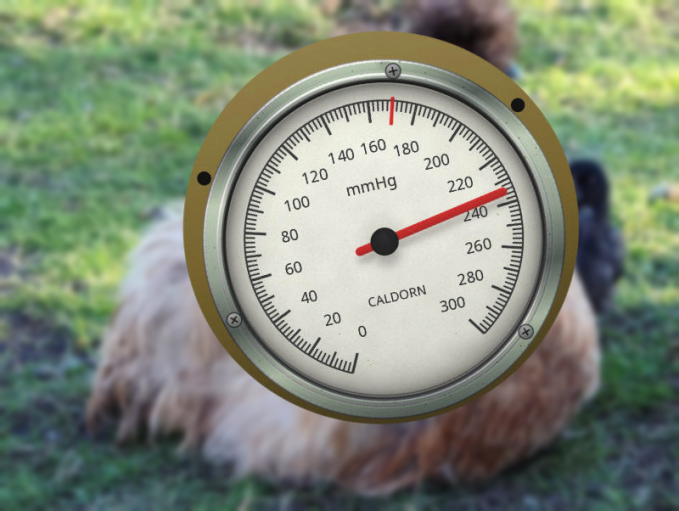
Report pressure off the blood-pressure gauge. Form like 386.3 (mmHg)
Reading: 234 (mmHg)
